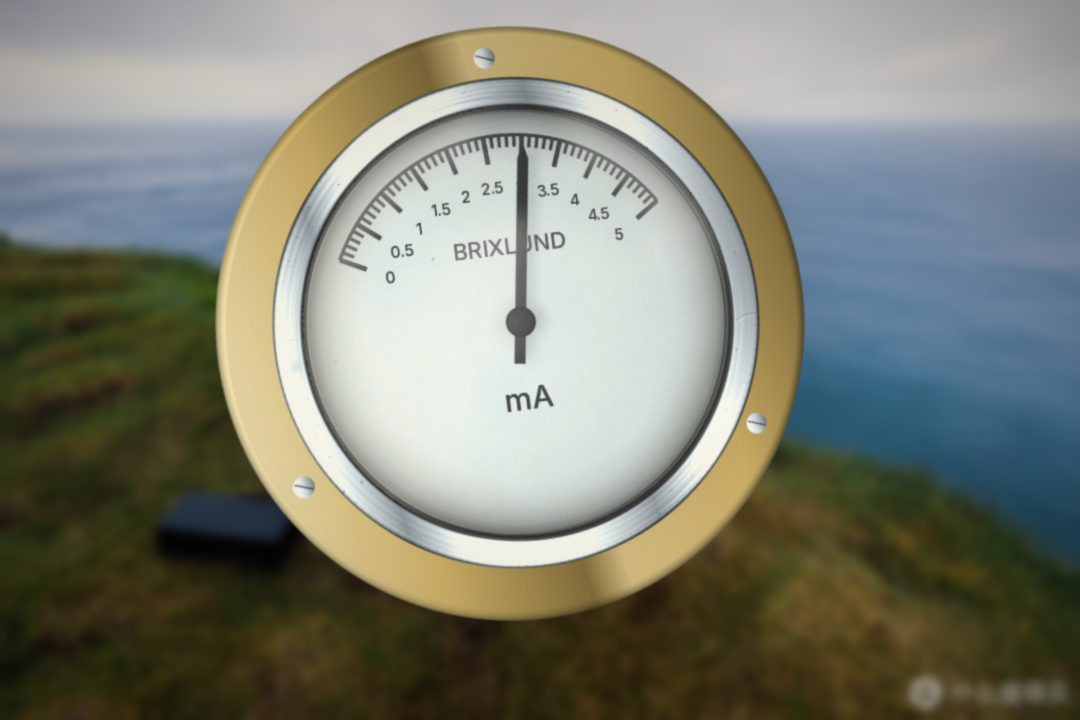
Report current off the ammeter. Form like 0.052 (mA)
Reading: 3 (mA)
